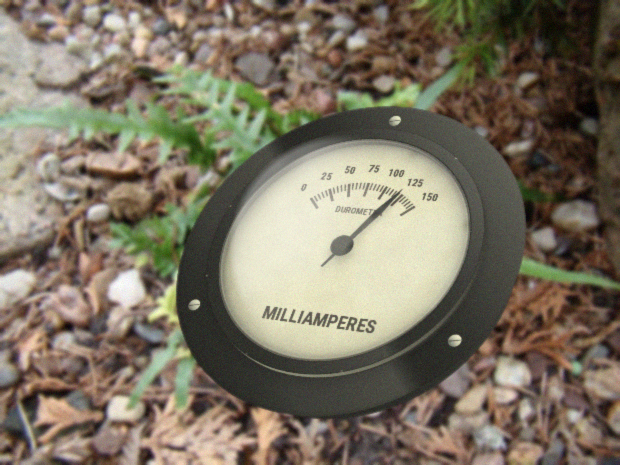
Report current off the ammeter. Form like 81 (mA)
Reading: 125 (mA)
